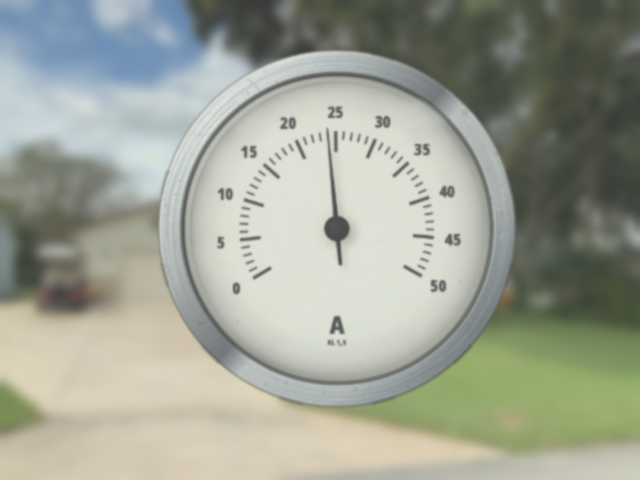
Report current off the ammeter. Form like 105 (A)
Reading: 24 (A)
